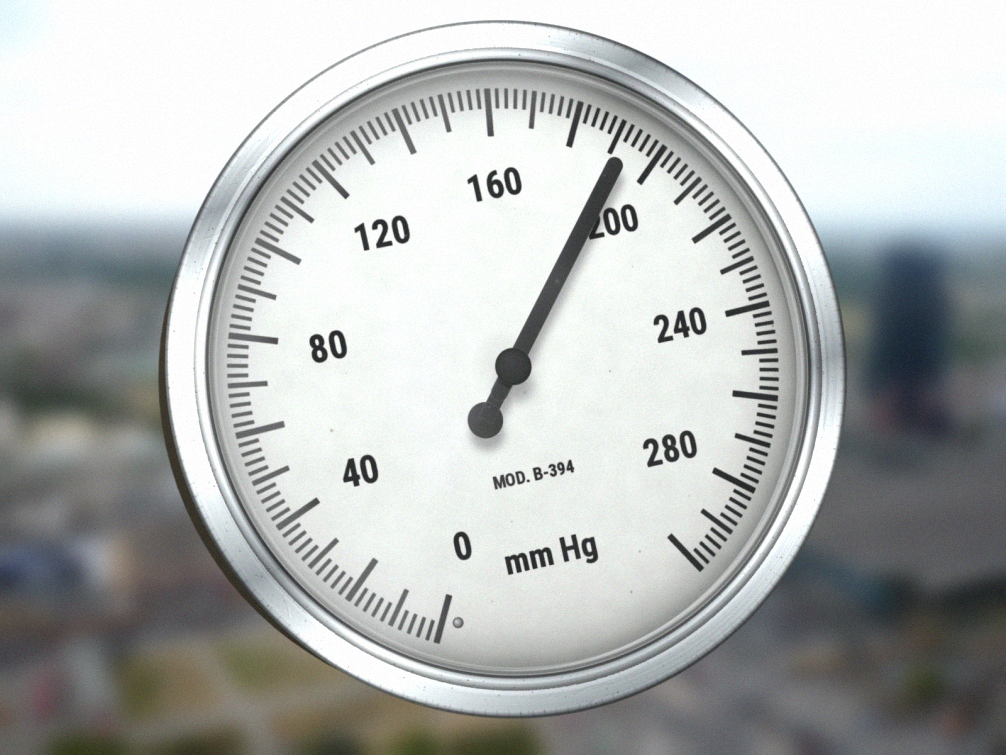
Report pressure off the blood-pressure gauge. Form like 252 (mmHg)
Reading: 192 (mmHg)
